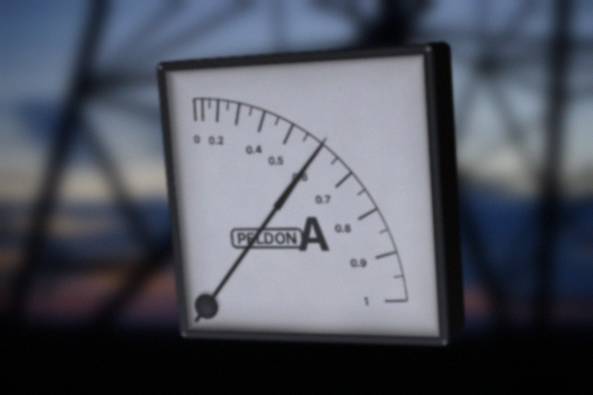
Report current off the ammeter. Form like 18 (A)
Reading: 0.6 (A)
